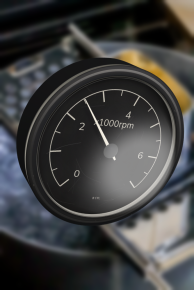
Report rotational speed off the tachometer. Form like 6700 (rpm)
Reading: 2500 (rpm)
